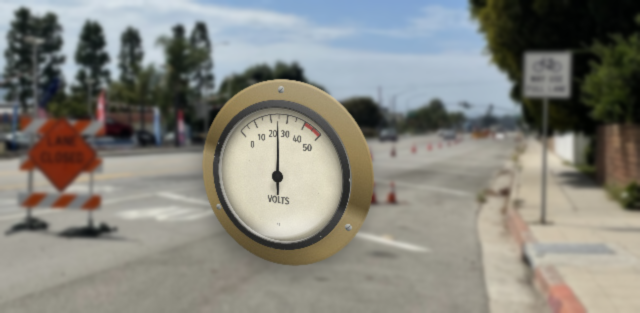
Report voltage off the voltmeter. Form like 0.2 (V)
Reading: 25 (V)
